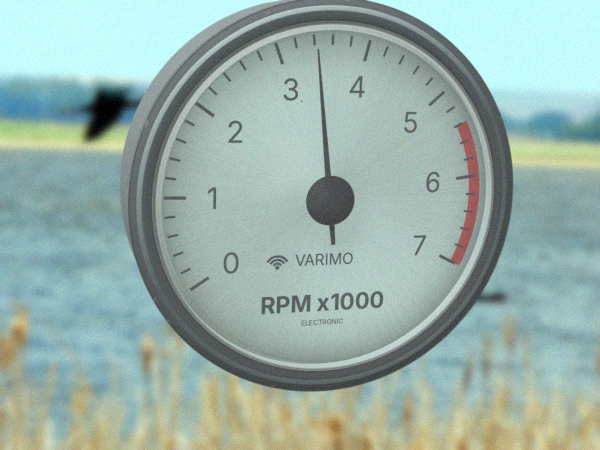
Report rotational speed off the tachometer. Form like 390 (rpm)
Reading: 3400 (rpm)
